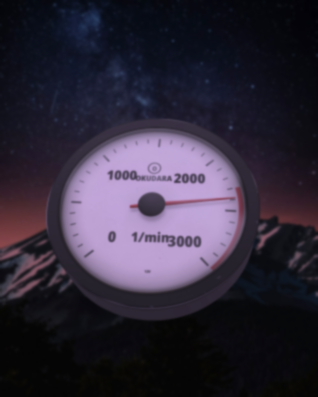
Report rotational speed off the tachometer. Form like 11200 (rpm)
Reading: 2400 (rpm)
